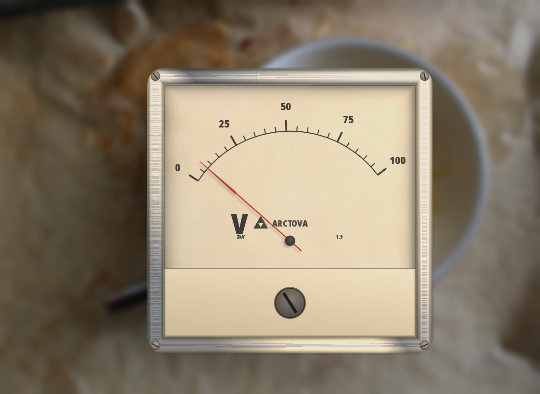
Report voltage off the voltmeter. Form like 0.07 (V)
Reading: 7.5 (V)
